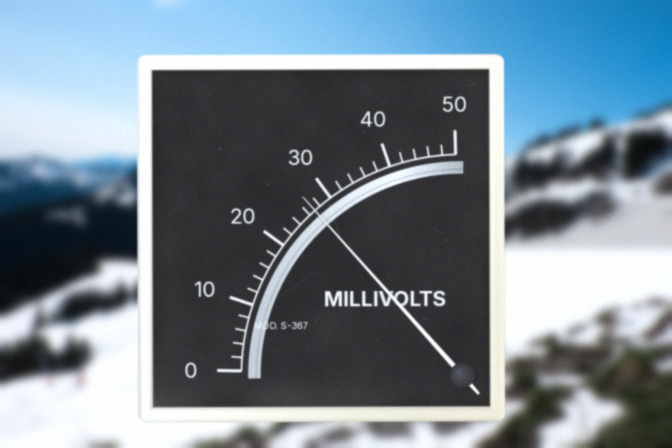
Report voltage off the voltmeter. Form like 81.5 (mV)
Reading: 27 (mV)
